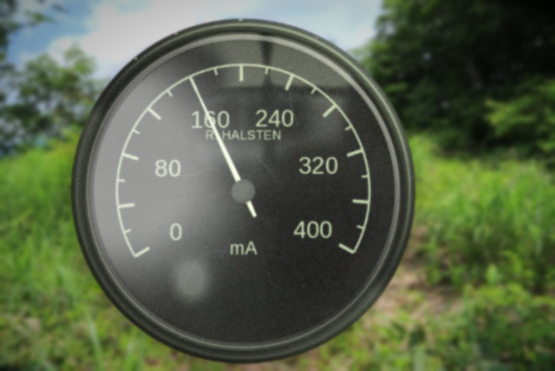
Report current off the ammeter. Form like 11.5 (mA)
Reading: 160 (mA)
